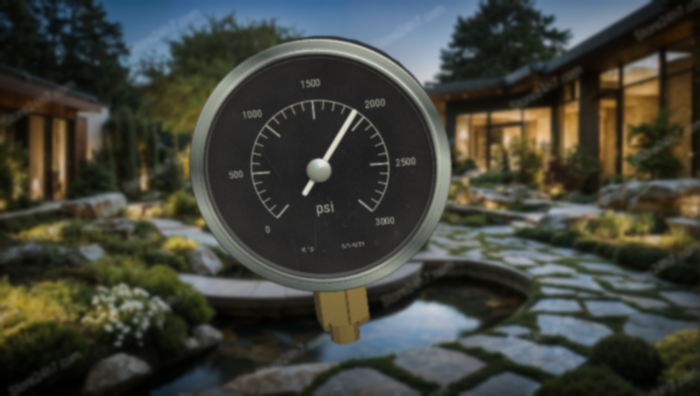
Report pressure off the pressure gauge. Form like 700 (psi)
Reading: 1900 (psi)
